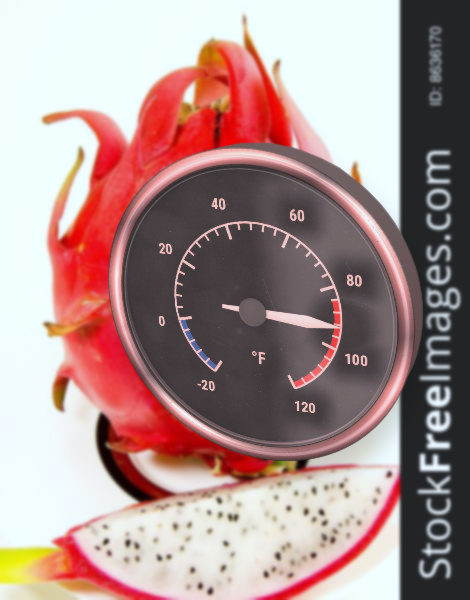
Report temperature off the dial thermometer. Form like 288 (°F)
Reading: 92 (°F)
